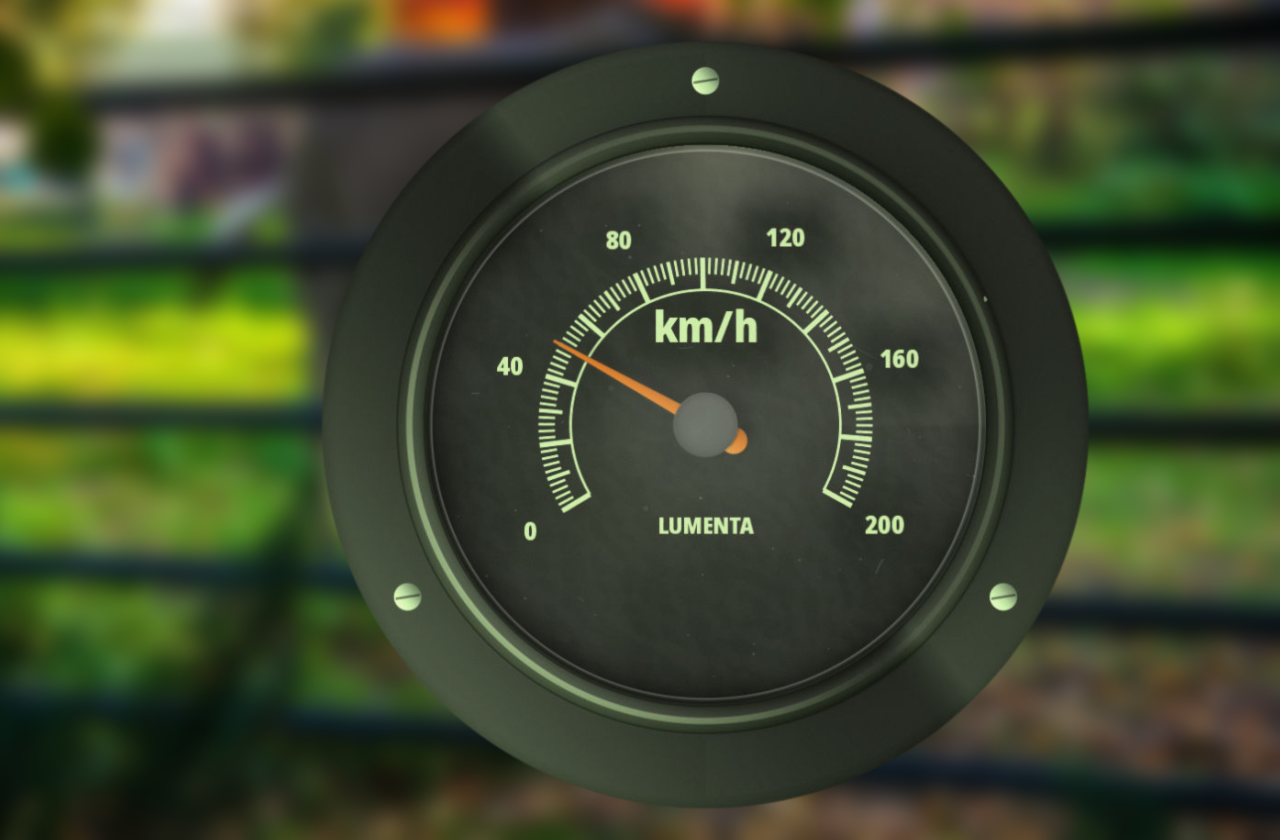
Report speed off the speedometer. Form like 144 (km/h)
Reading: 50 (km/h)
